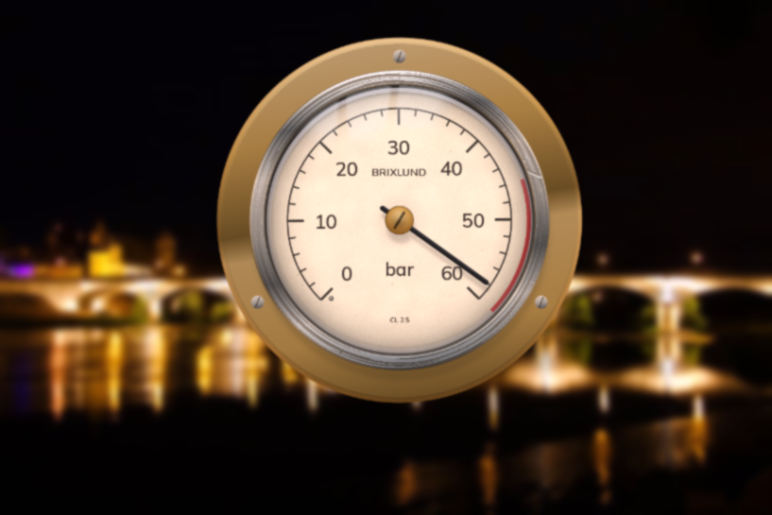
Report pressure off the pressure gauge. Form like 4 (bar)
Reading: 58 (bar)
